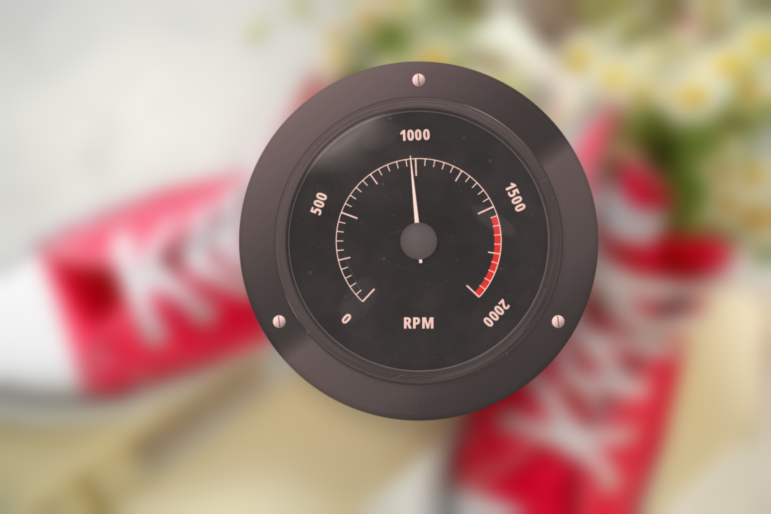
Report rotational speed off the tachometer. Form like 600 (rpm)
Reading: 975 (rpm)
